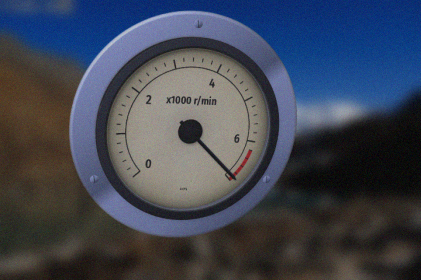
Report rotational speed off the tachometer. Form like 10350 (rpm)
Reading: 6900 (rpm)
